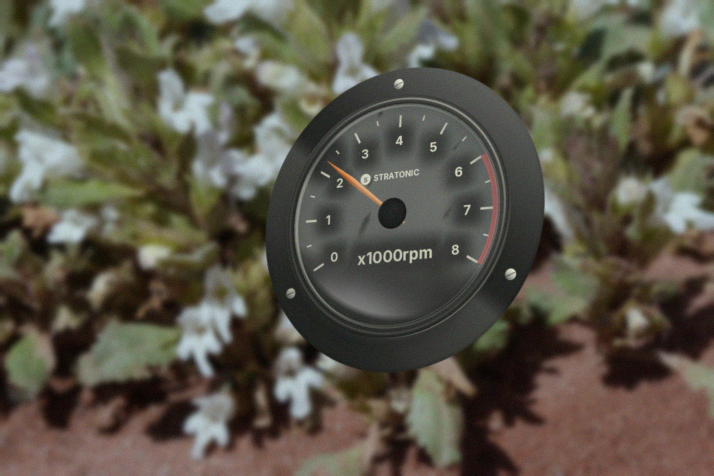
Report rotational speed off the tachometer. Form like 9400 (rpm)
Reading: 2250 (rpm)
